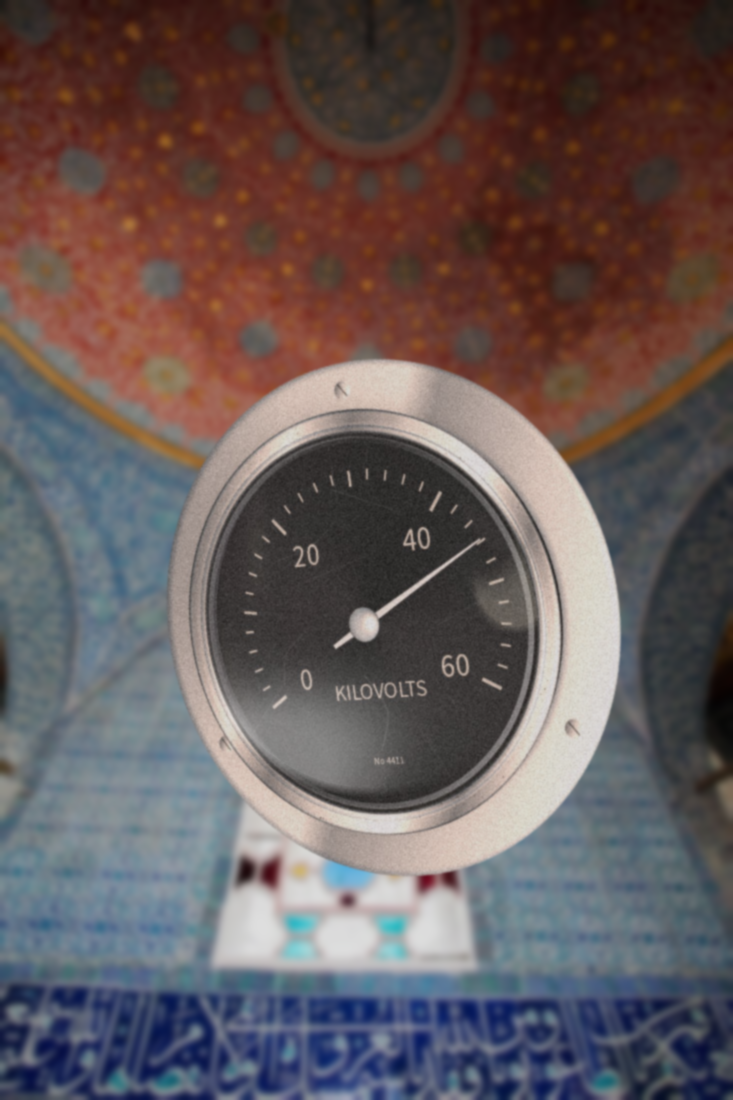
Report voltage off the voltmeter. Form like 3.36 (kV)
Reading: 46 (kV)
